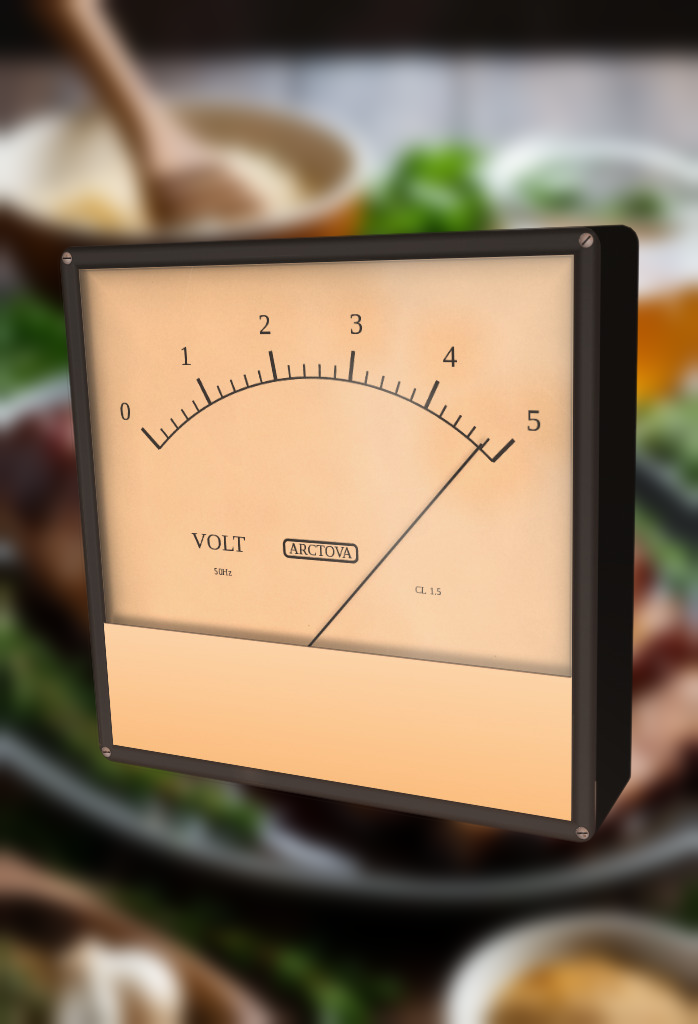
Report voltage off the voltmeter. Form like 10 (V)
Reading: 4.8 (V)
